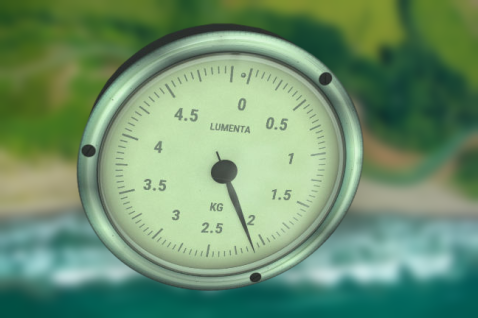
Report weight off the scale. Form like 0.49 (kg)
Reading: 2.1 (kg)
